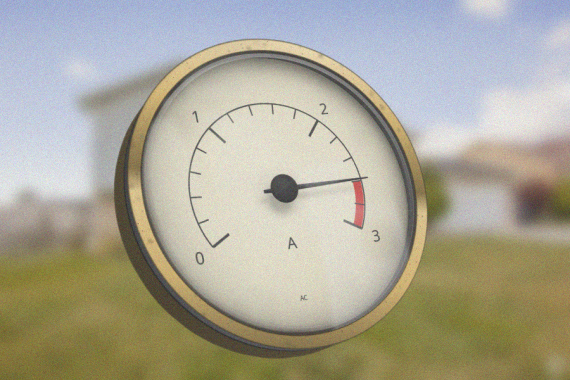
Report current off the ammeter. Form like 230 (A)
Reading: 2.6 (A)
